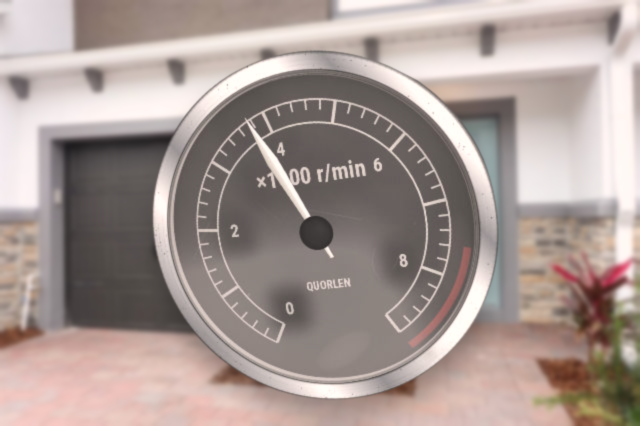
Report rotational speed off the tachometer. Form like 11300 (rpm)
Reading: 3800 (rpm)
